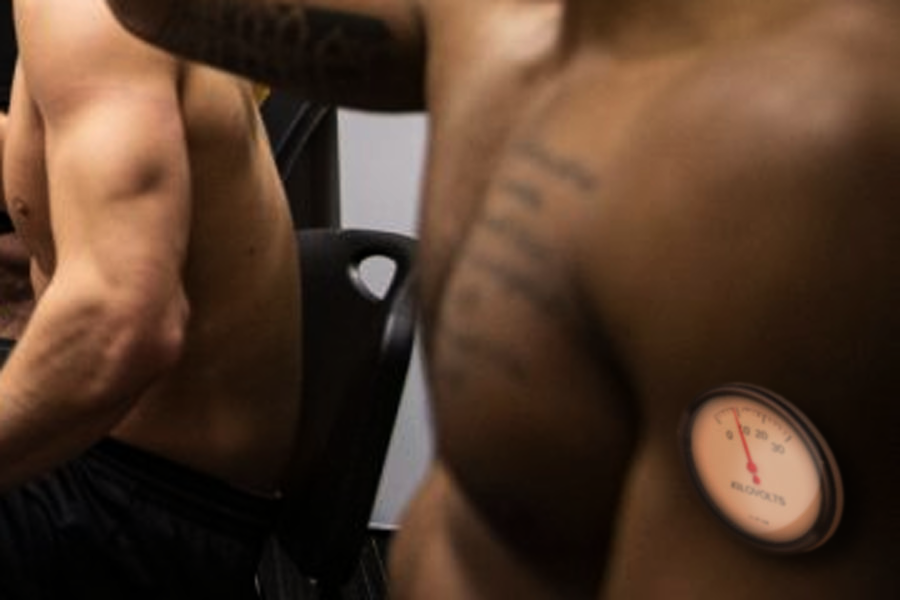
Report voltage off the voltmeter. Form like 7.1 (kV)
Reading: 10 (kV)
